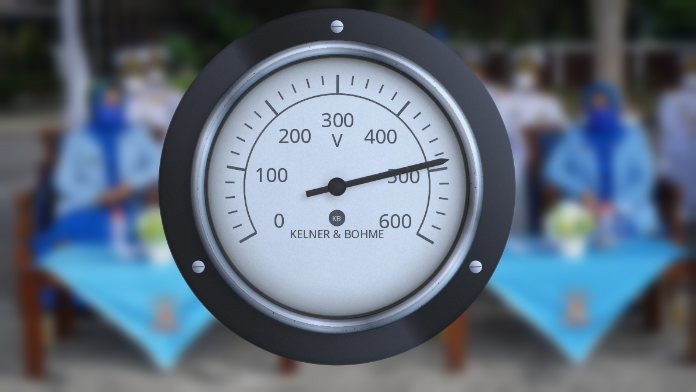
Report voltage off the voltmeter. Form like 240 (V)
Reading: 490 (V)
